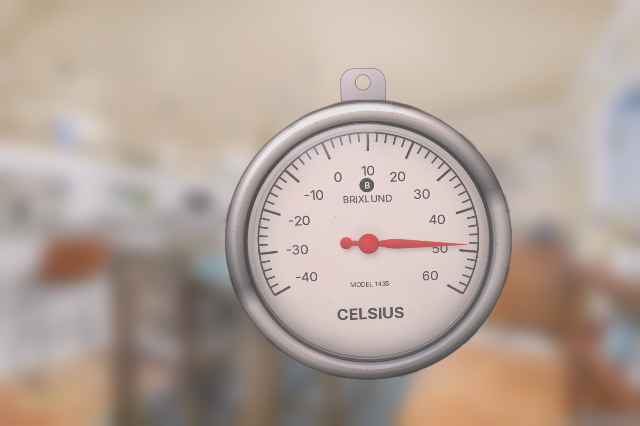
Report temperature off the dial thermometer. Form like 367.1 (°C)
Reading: 48 (°C)
